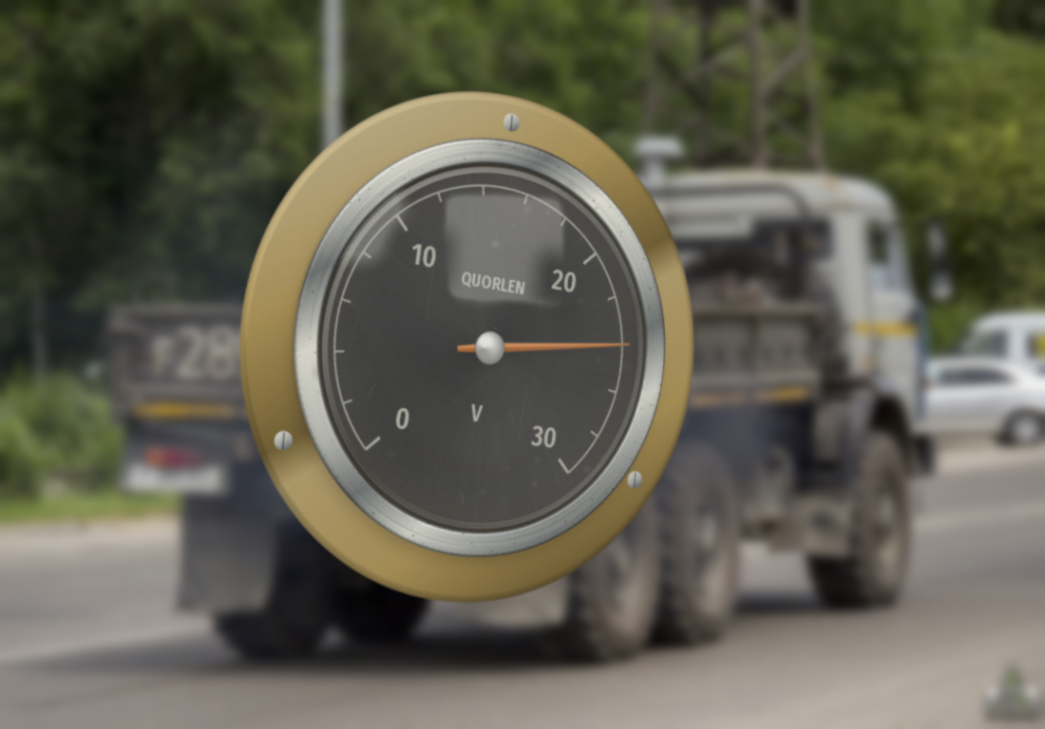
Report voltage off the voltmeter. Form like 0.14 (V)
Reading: 24 (V)
